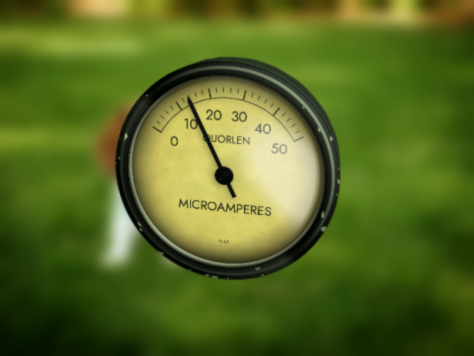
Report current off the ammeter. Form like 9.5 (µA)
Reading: 14 (µA)
